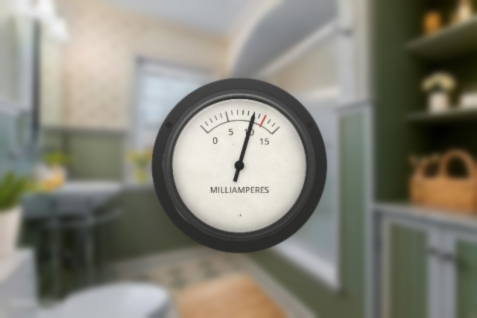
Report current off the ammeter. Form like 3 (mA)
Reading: 10 (mA)
